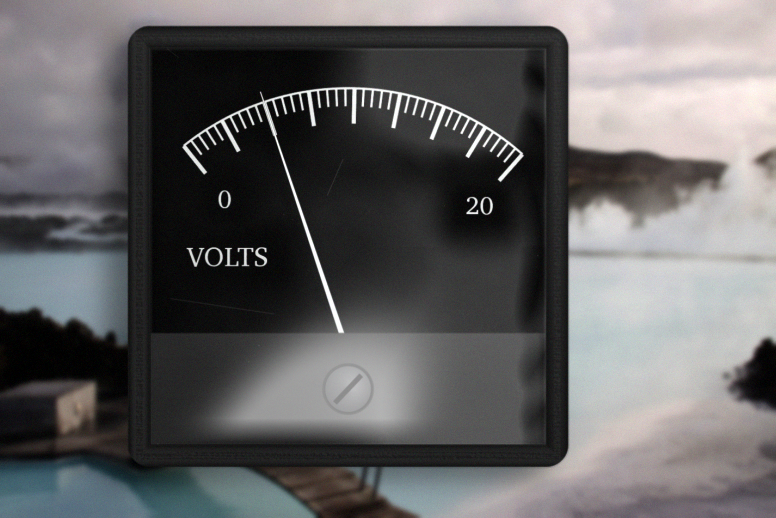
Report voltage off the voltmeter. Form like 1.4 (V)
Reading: 5 (V)
